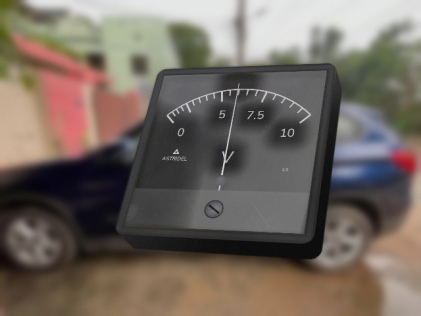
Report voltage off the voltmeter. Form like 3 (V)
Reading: 6 (V)
